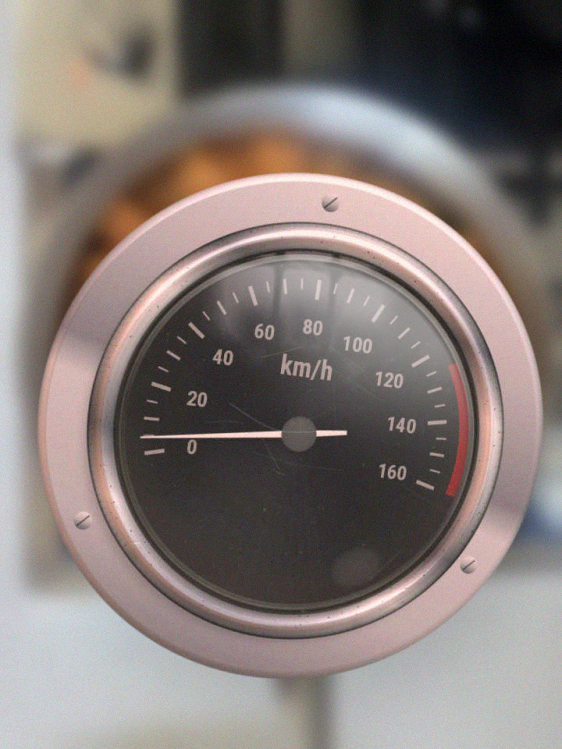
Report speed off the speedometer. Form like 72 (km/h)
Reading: 5 (km/h)
